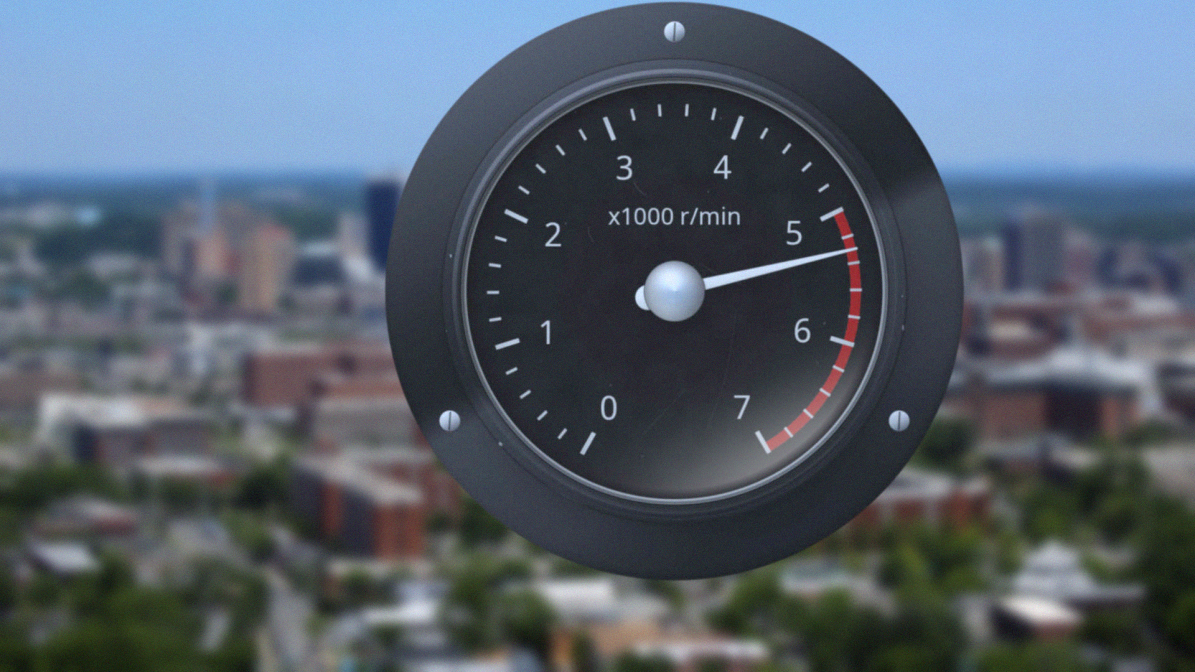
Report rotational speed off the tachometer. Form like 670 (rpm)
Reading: 5300 (rpm)
